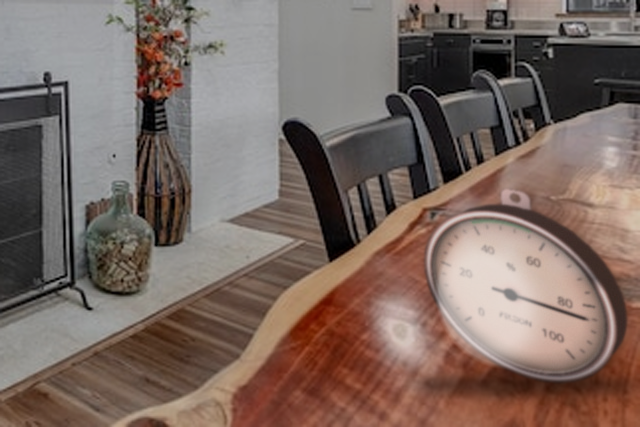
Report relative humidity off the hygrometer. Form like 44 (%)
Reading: 84 (%)
